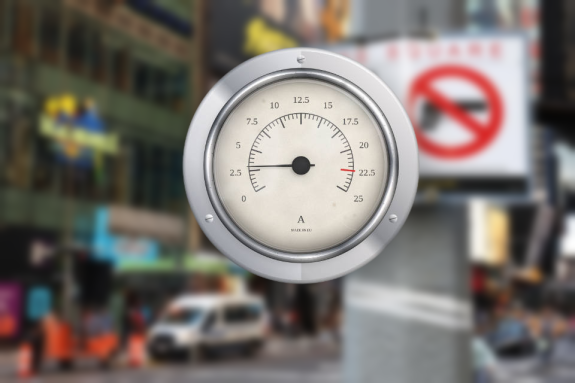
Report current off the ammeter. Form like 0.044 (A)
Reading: 3 (A)
